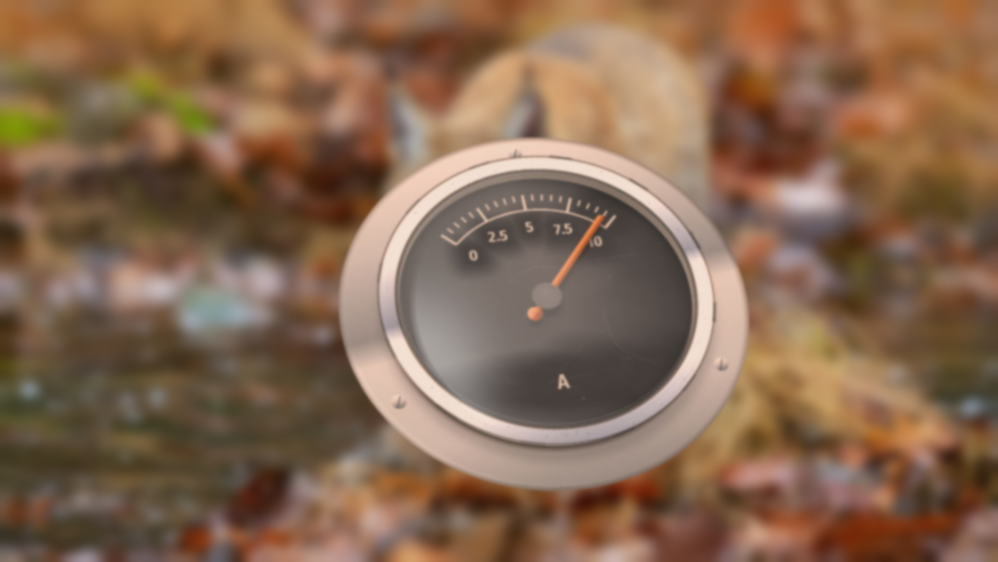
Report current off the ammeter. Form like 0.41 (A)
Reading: 9.5 (A)
